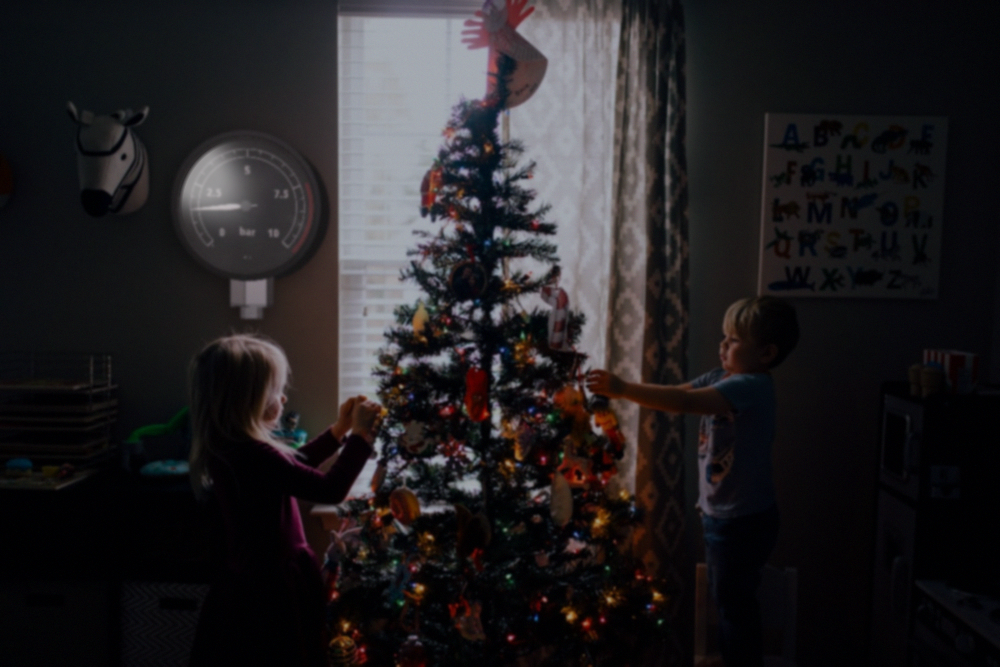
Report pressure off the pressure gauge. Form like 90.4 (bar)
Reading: 1.5 (bar)
